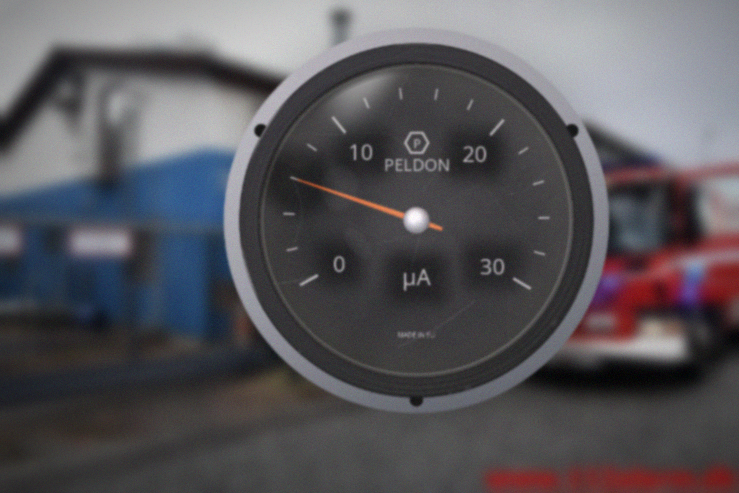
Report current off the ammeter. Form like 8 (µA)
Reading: 6 (µA)
